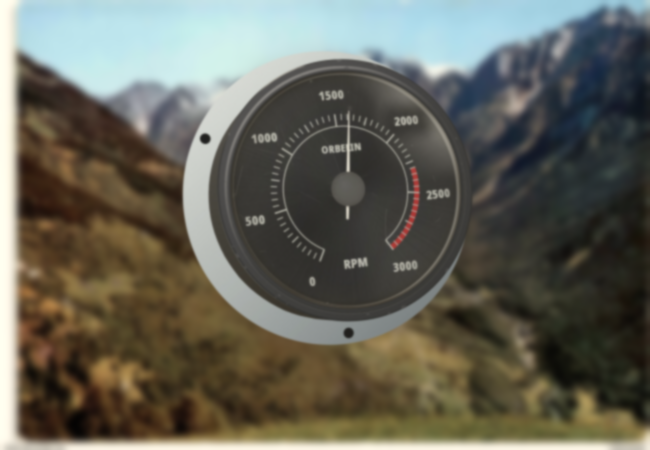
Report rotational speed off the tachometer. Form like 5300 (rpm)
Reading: 1600 (rpm)
